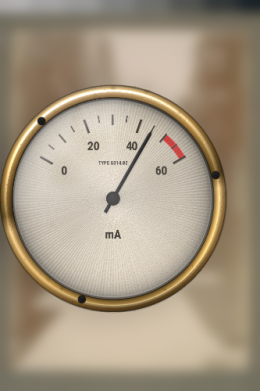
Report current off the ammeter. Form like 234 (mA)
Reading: 45 (mA)
